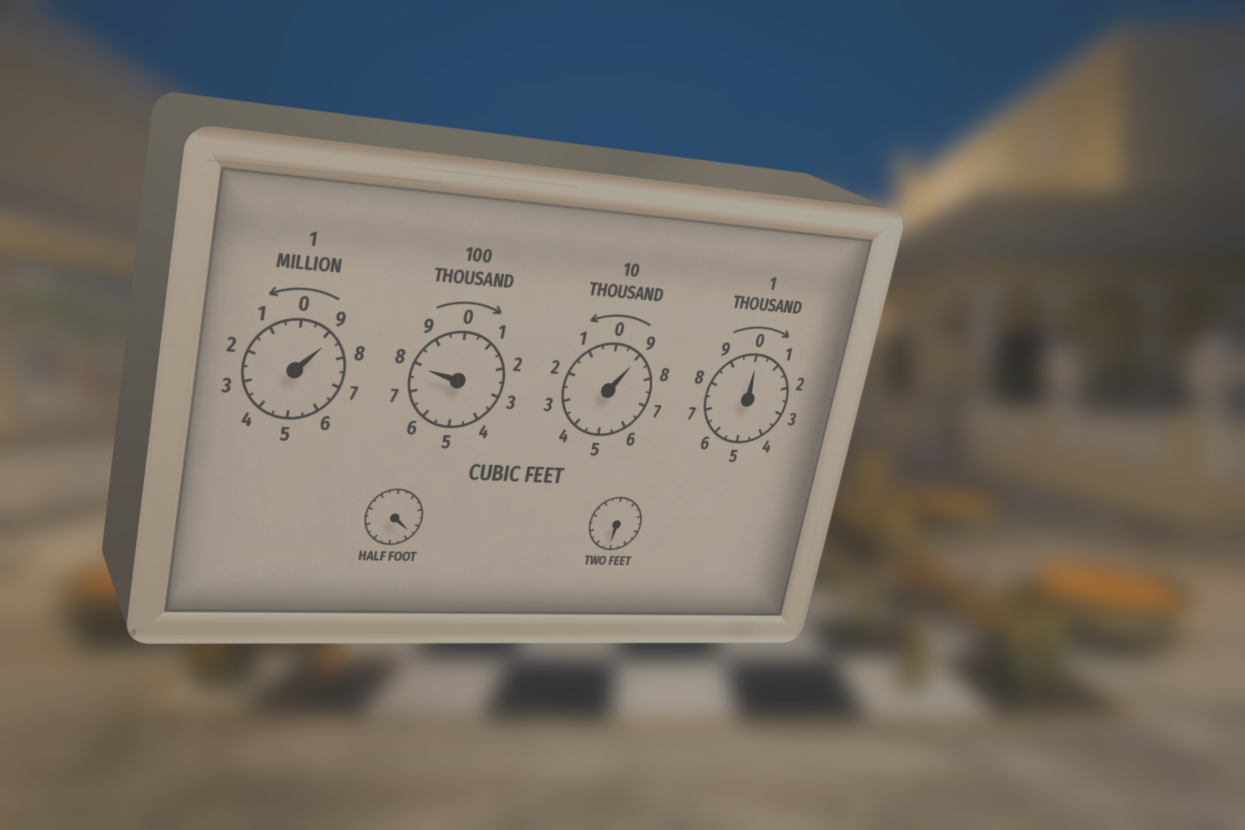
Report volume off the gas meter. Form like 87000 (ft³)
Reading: 879000 (ft³)
